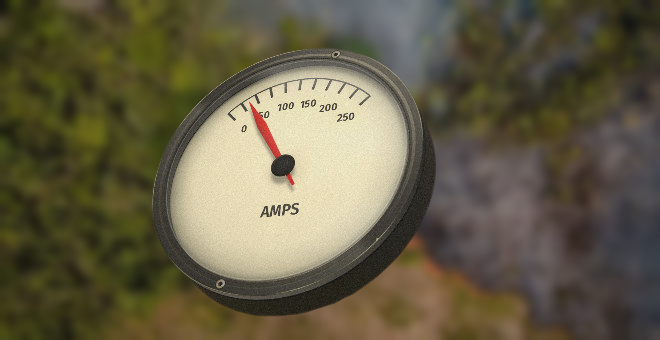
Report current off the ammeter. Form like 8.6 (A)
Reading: 37.5 (A)
